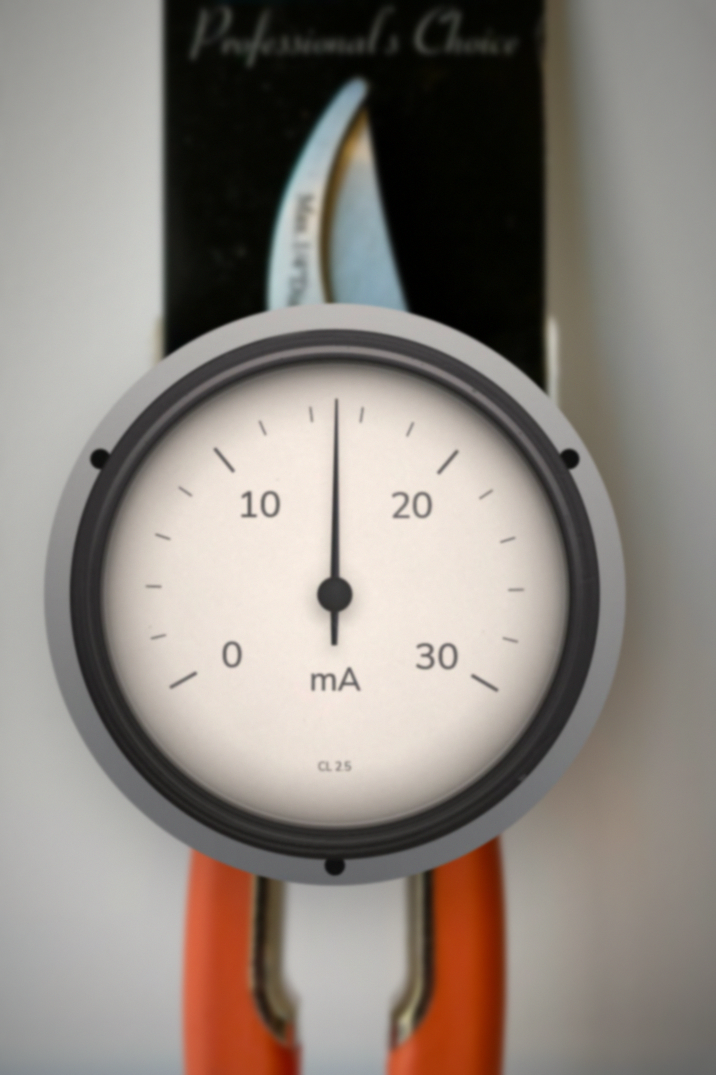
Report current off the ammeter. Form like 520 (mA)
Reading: 15 (mA)
